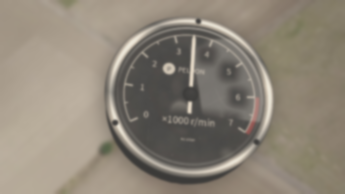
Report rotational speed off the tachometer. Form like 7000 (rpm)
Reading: 3500 (rpm)
